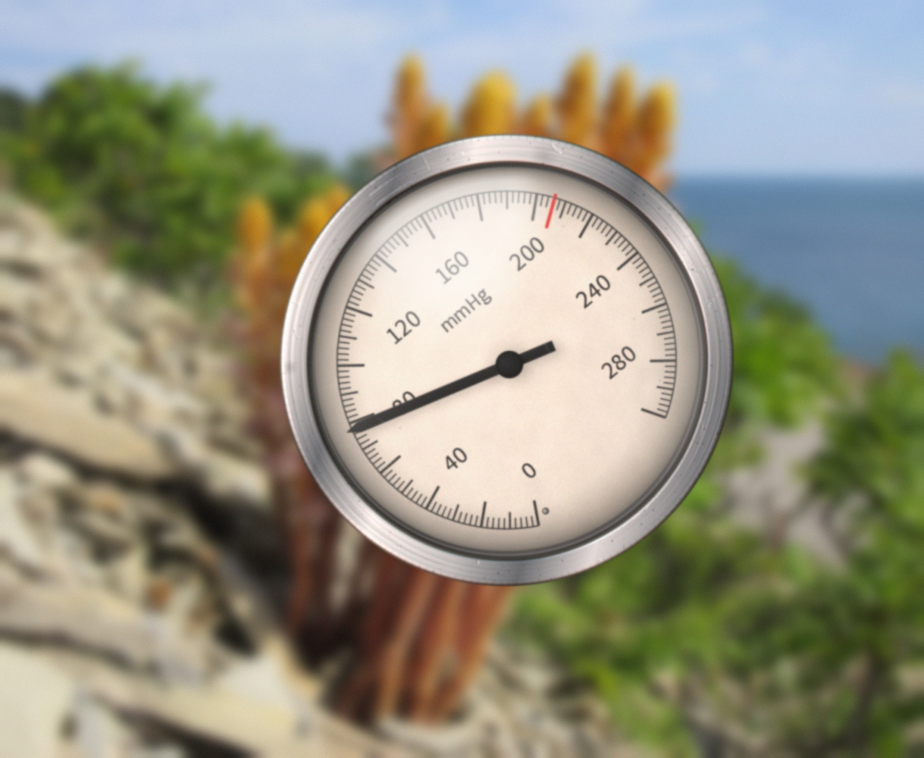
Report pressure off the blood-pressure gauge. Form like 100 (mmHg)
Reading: 78 (mmHg)
